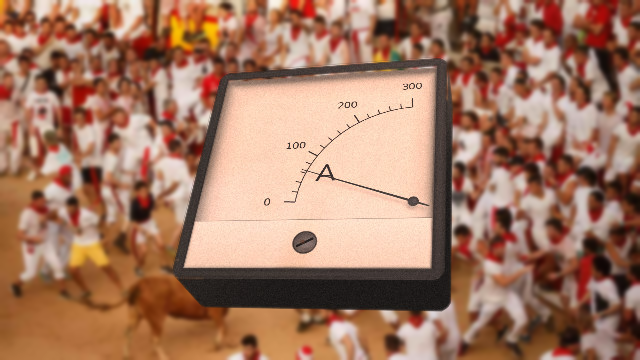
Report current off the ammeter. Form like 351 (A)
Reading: 60 (A)
